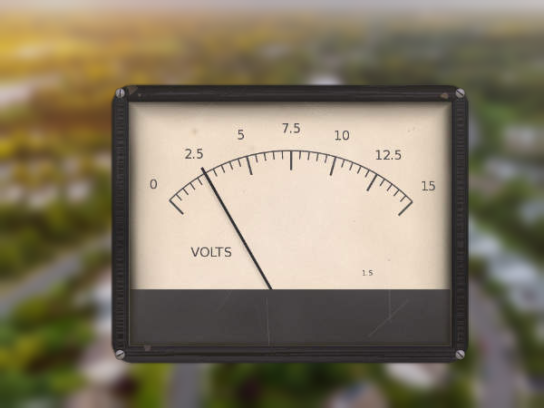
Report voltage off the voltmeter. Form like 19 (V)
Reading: 2.5 (V)
